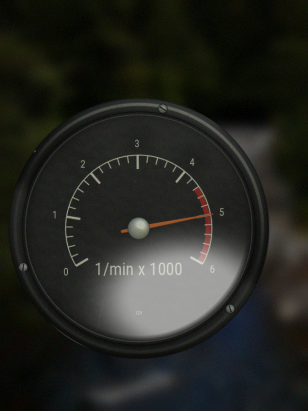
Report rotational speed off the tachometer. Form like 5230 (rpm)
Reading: 5000 (rpm)
